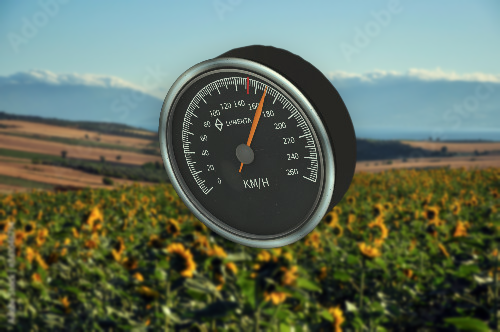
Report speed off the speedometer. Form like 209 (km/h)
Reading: 170 (km/h)
